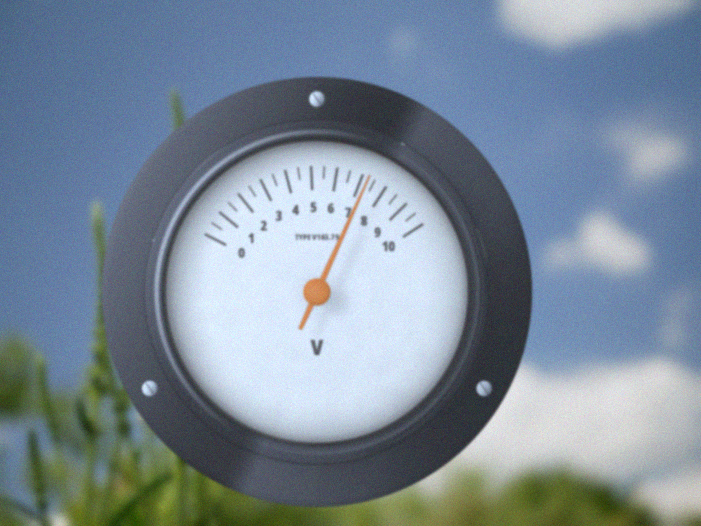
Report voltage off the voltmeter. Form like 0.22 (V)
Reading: 7.25 (V)
